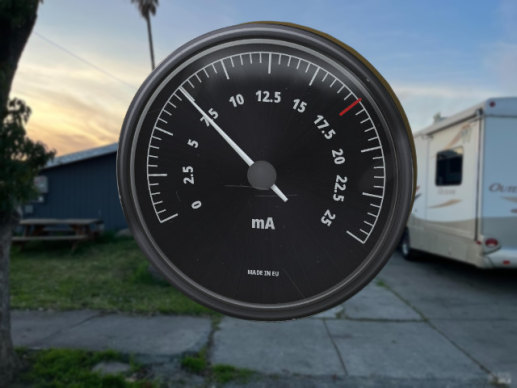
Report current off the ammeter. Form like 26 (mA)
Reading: 7.5 (mA)
